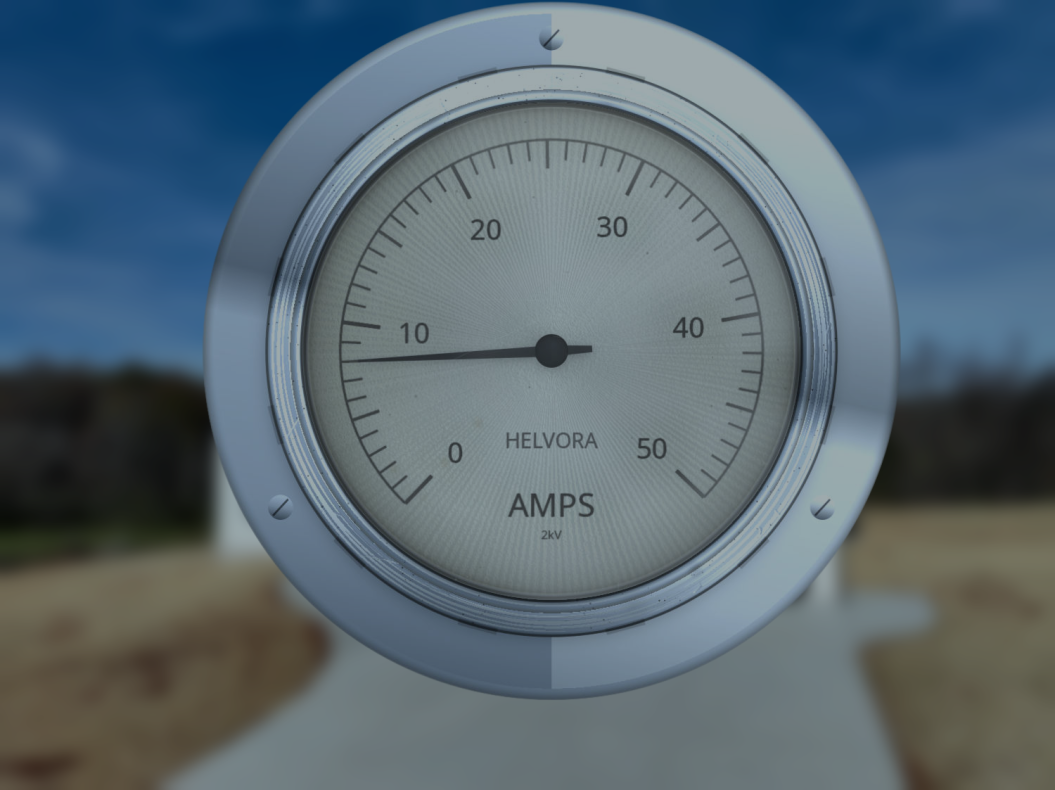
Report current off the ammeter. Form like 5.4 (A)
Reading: 8 (A)
